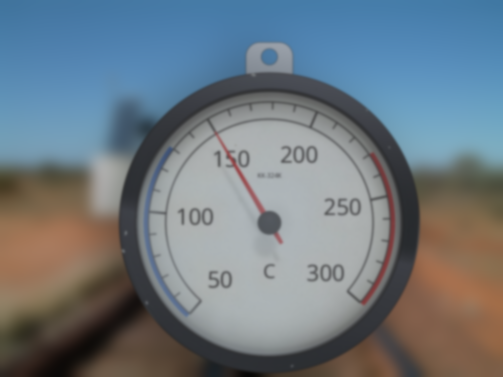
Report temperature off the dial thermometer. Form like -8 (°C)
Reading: 150 (°C)
